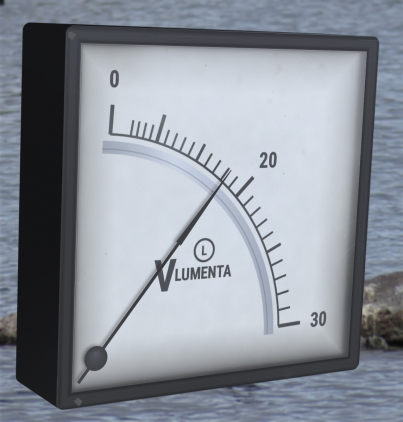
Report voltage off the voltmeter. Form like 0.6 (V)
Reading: 18 (V)
